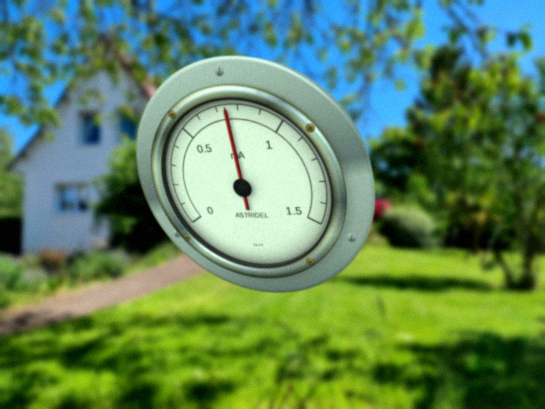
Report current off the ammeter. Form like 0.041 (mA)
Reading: 0.75 (mA)
